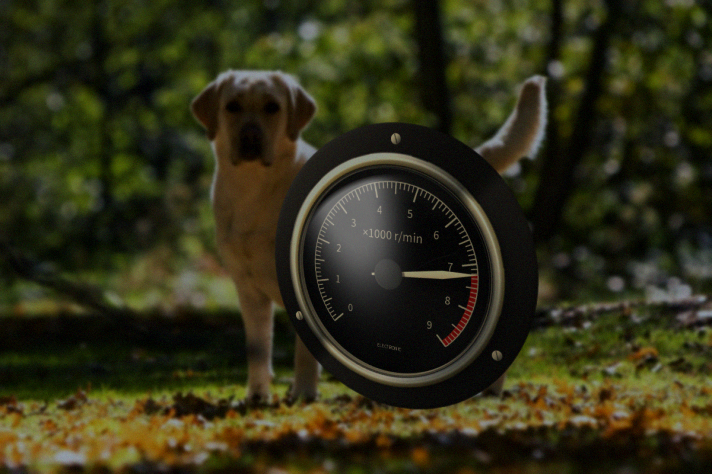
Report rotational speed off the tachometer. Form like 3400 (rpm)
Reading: 7200 (rpm)
